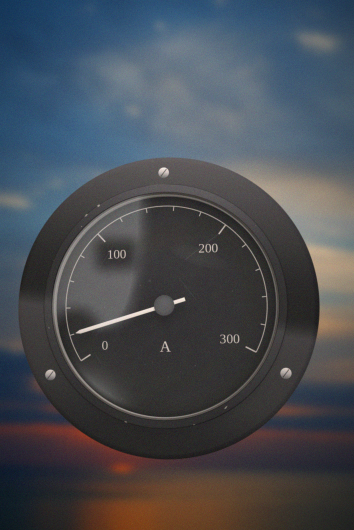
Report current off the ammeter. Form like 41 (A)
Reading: 20 (A)
